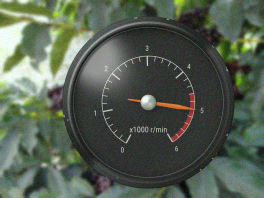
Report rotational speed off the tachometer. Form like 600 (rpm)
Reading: 5000 (rpm)
